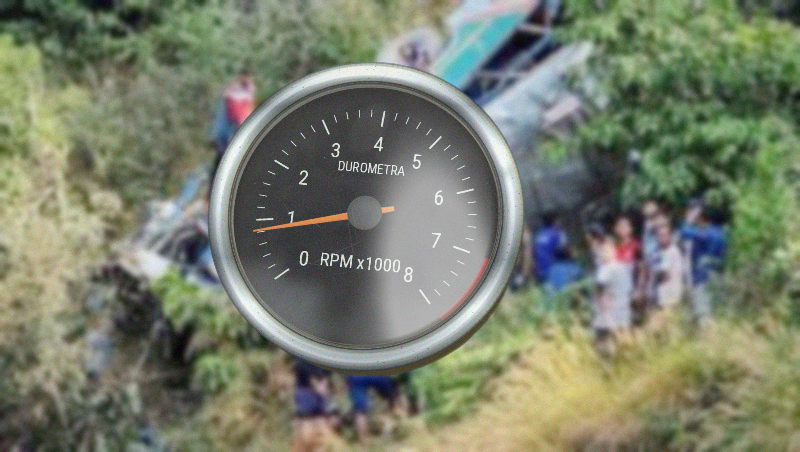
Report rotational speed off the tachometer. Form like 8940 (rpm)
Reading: 800 (rpm)
